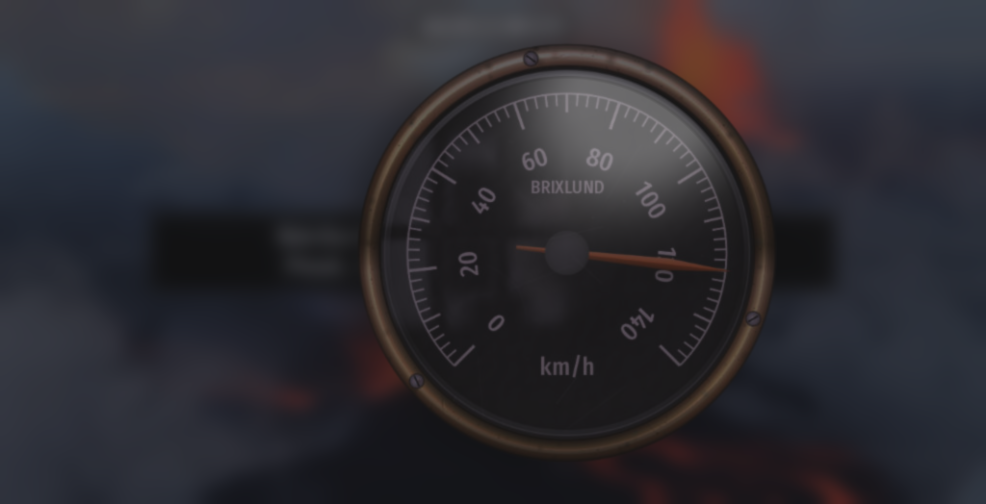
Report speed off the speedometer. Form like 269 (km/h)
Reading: 120 (km/h)
